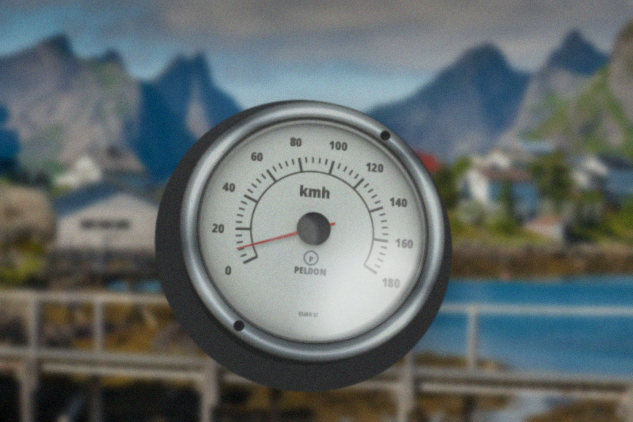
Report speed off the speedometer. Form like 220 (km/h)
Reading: 8 (km/h)
